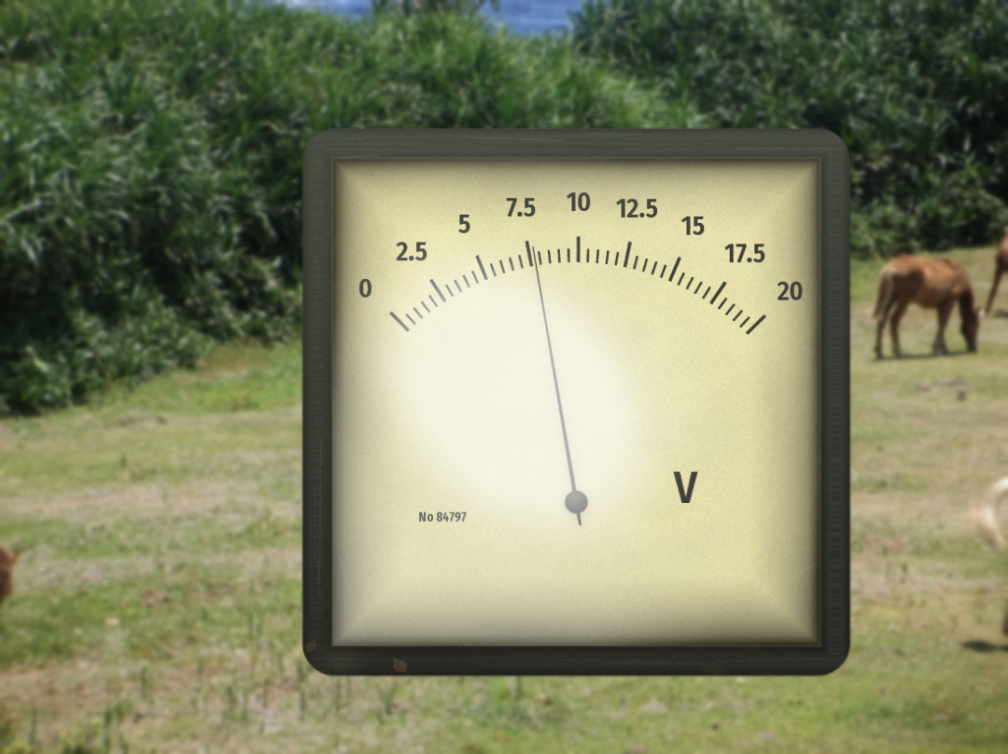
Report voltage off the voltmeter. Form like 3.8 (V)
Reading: 7.75 (V)
